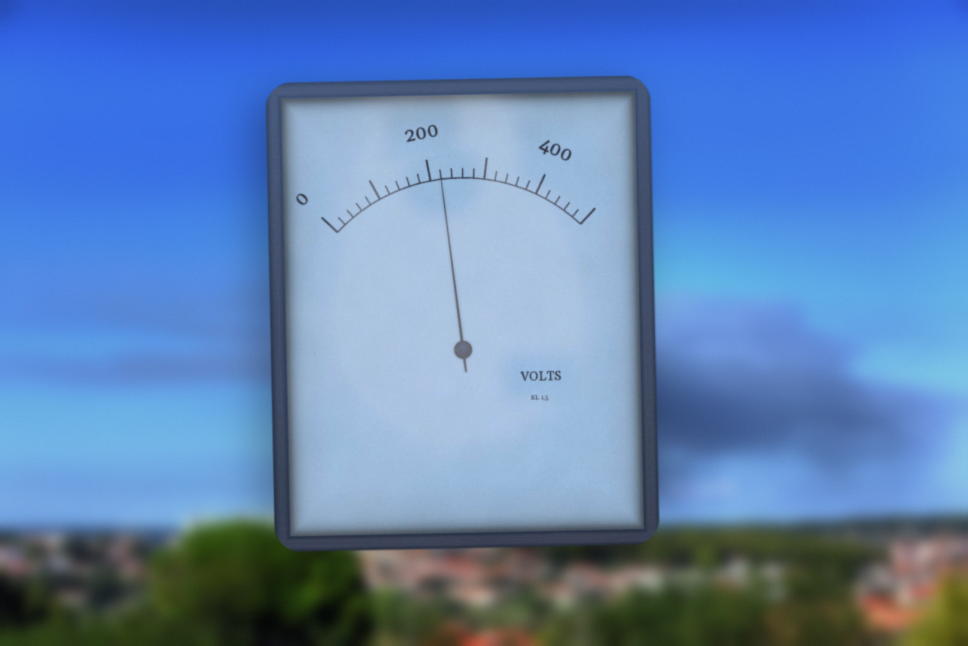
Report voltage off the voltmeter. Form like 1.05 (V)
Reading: 220 (V)
